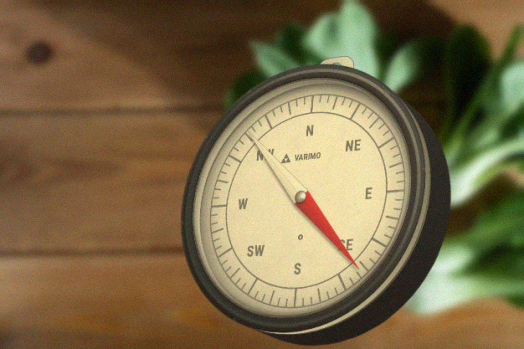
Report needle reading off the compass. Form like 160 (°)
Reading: 137.5 (°)
